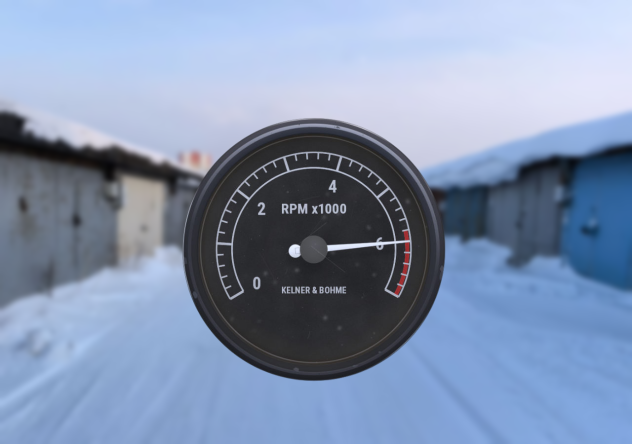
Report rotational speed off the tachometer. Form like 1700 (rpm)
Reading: 6000 (rpm)
